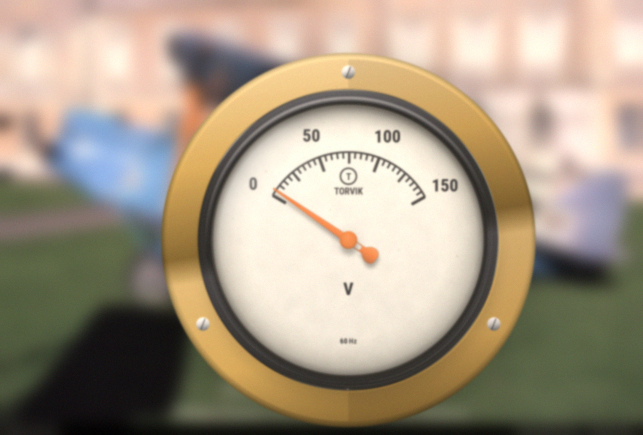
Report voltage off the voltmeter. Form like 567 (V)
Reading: 5 (V)
